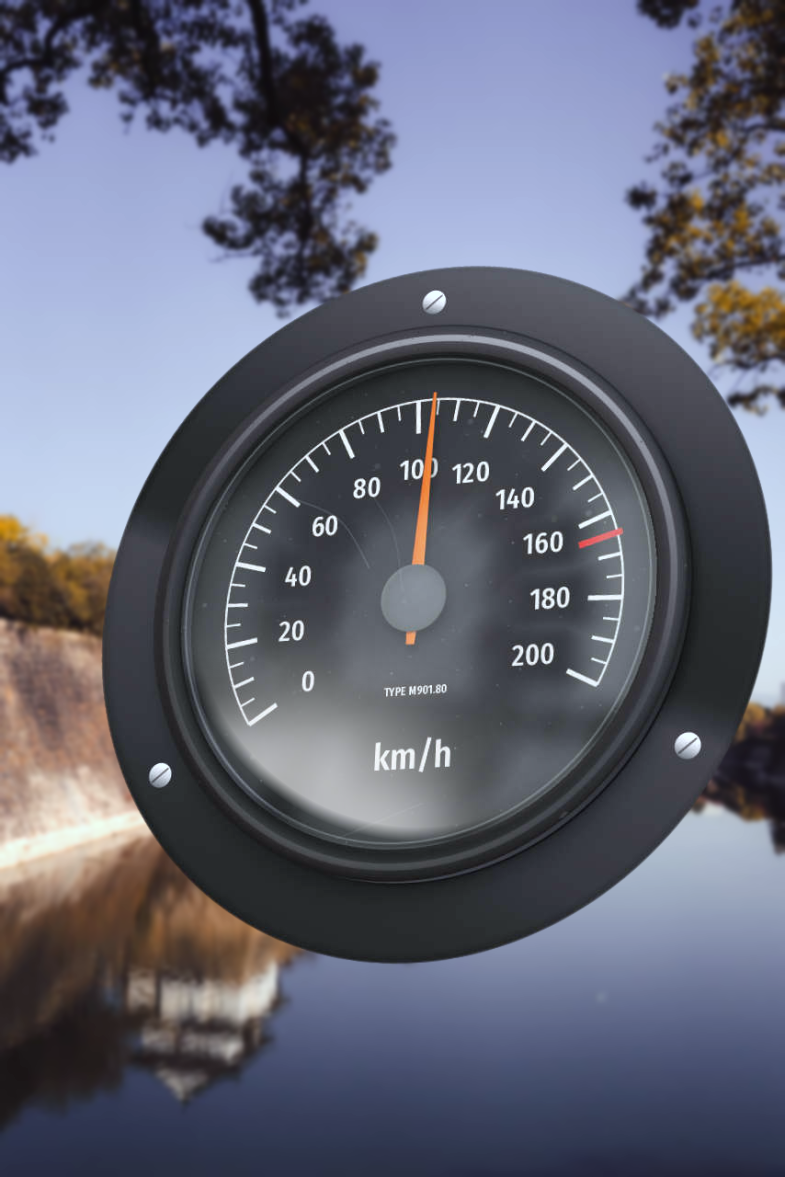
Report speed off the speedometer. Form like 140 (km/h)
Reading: 105 (km/h)
